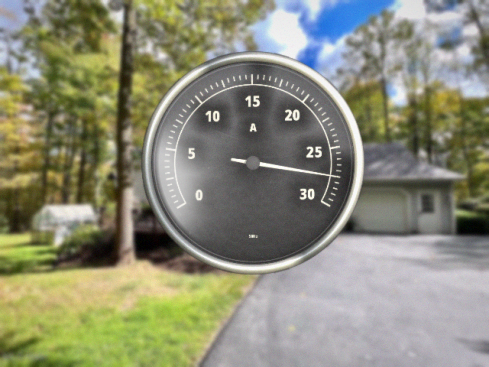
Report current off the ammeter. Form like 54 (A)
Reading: 27.5 (A)
